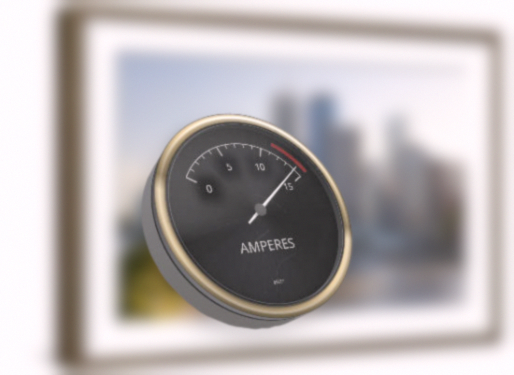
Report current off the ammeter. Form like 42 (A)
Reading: 14 (A)
